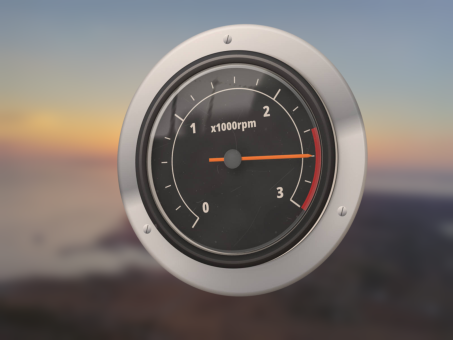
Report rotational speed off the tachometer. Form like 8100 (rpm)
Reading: 2600 (rpm)
